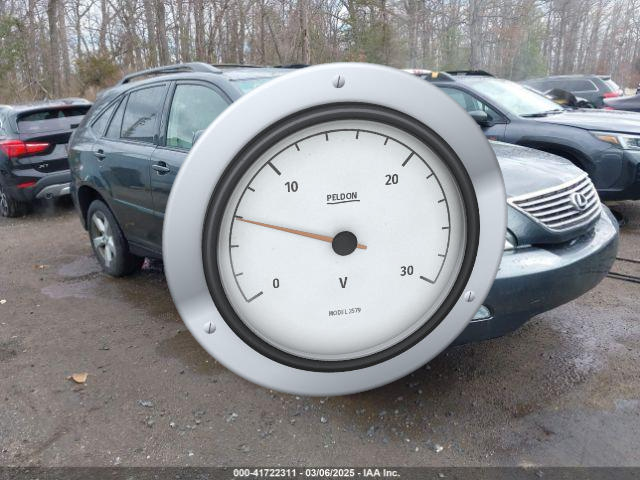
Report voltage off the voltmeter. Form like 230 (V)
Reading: 6 (V)
